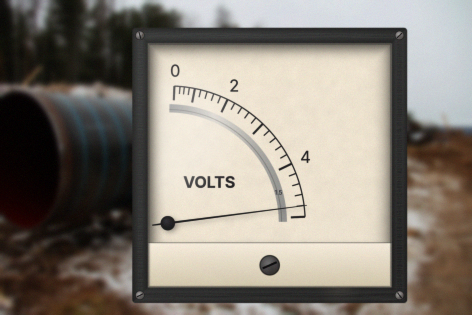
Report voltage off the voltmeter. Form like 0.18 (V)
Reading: 4.8 (V)
